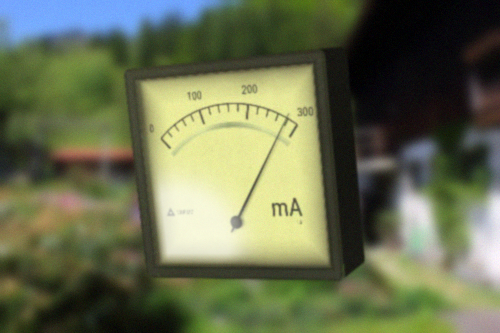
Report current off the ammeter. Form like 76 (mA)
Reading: 280 (mA)
